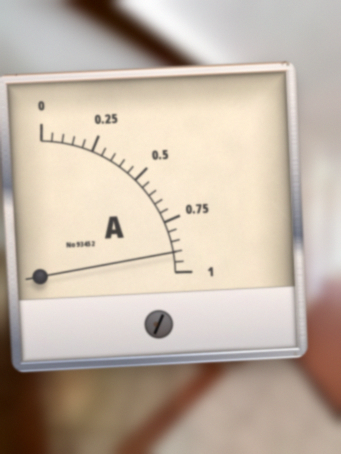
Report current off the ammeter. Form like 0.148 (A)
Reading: 0.9 (A)
